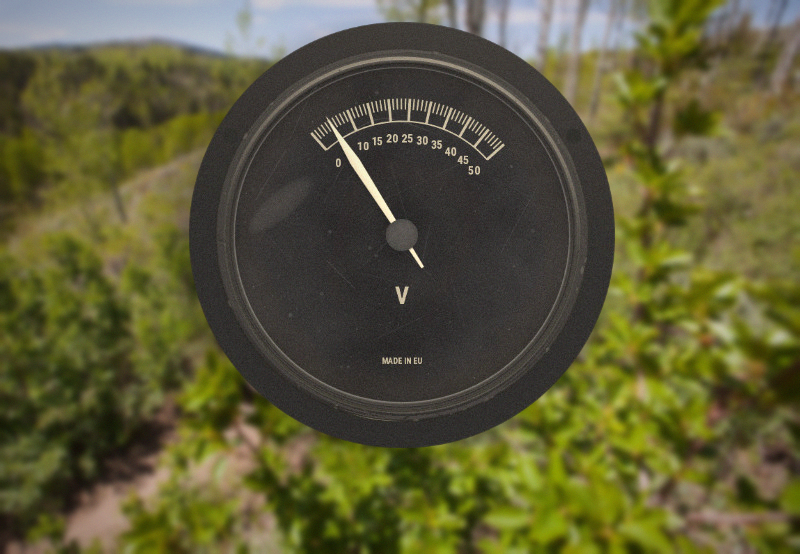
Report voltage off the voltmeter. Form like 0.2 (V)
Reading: 5 (V)
